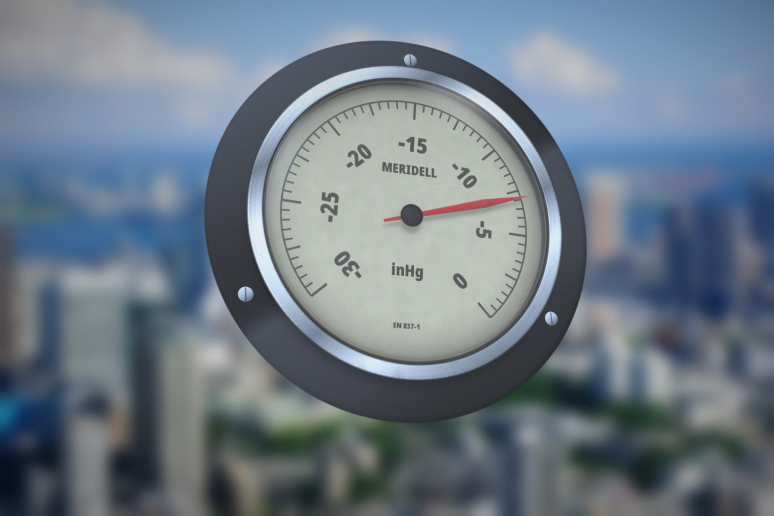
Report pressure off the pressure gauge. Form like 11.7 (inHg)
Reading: -7 (inHg)
